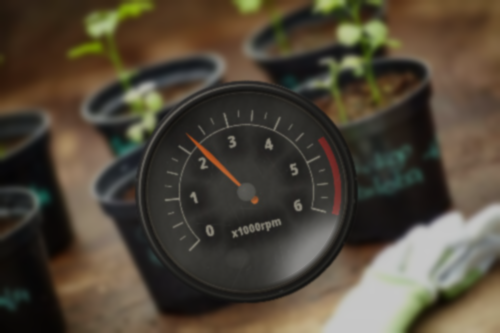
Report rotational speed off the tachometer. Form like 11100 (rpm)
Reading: 2250 (rpm)
